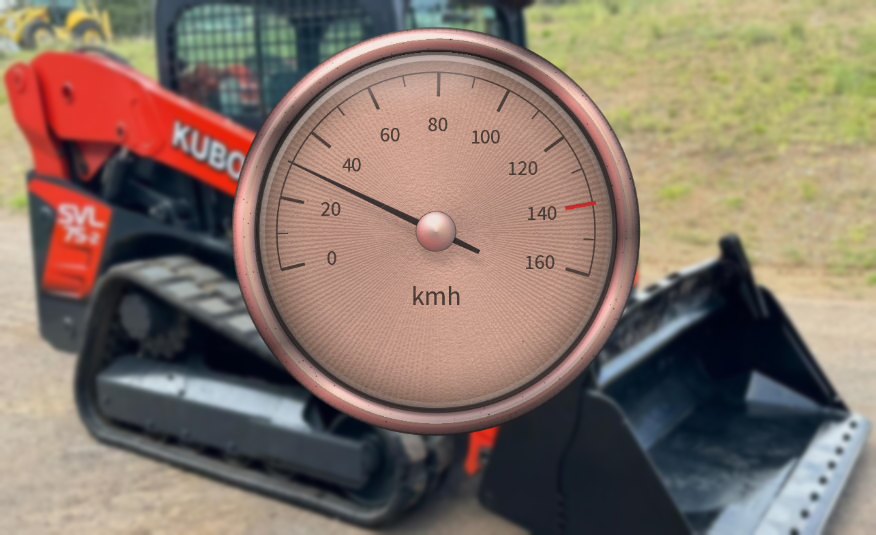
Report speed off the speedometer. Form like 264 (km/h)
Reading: 30 (km/h)
